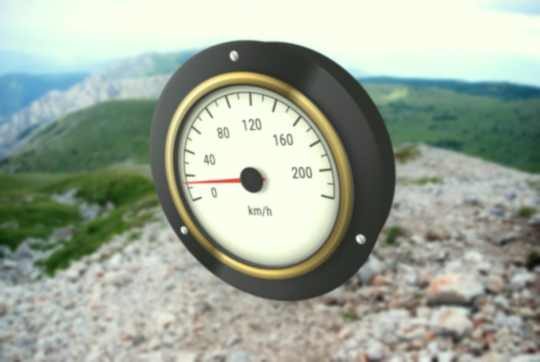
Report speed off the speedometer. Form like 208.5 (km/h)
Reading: 15 (km/h)
